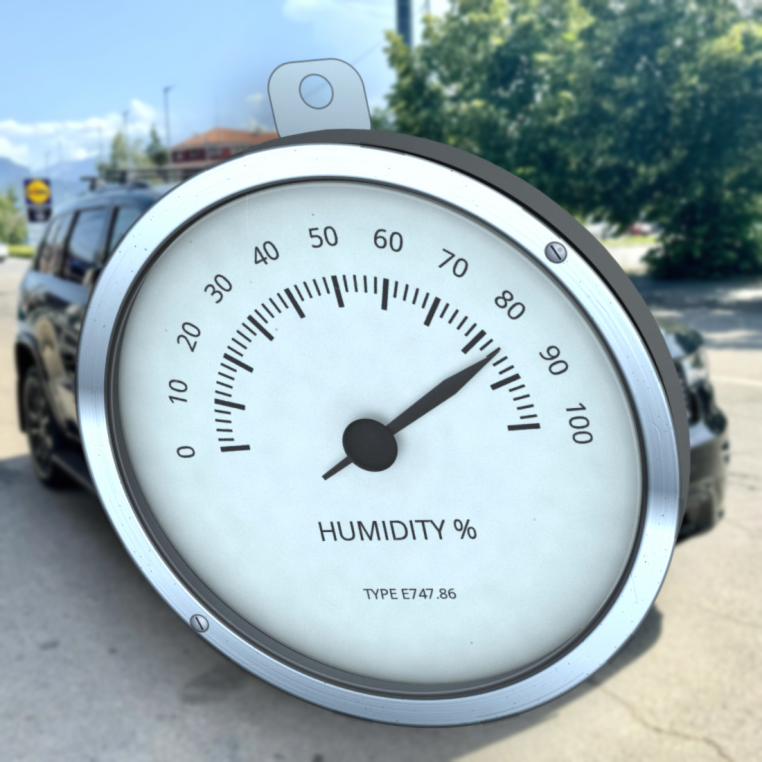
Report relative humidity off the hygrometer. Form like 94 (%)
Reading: 84 (%)
